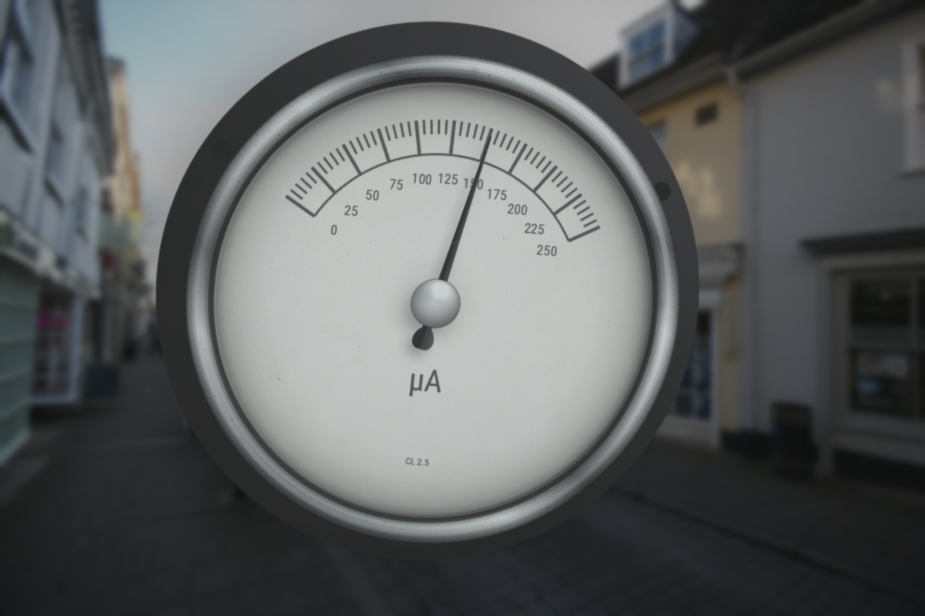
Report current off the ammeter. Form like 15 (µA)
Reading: 150 (µA)
